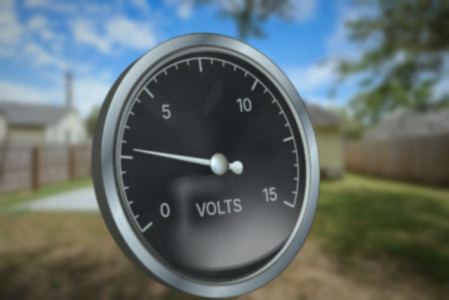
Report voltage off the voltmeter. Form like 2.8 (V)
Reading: 2.75 (V)
